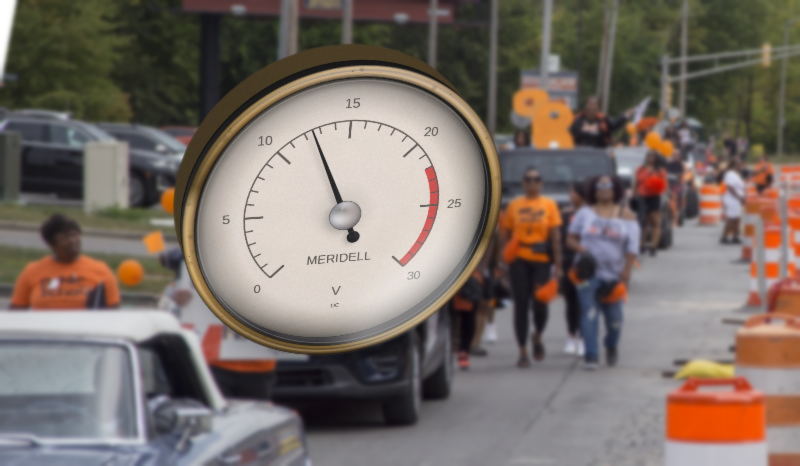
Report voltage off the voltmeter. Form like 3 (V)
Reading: 12.5 (V)
